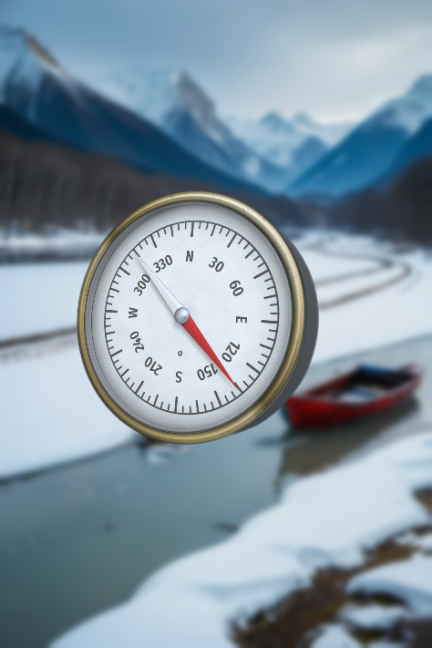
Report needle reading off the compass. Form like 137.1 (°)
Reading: 135 (°)
